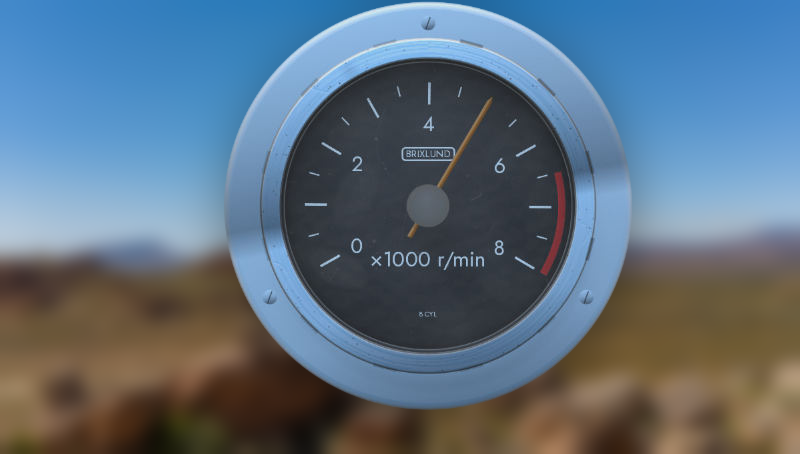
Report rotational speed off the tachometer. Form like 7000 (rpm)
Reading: 5000 (rpm)
